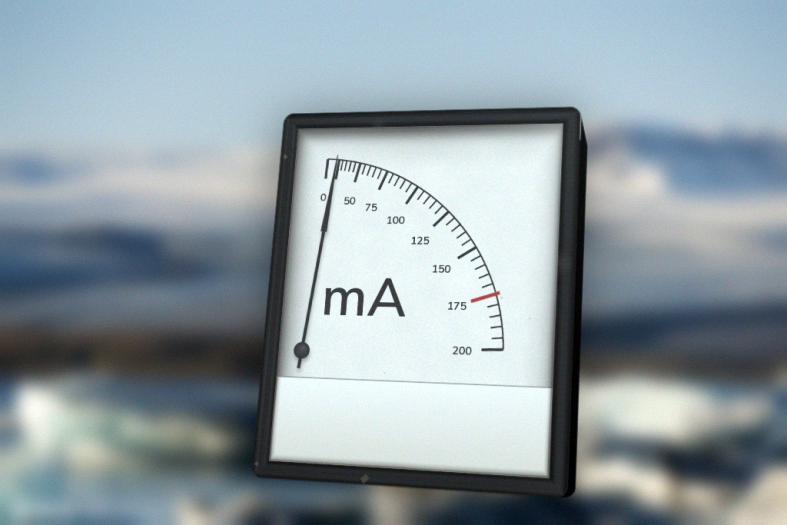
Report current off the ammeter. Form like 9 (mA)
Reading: 25 (mA)
